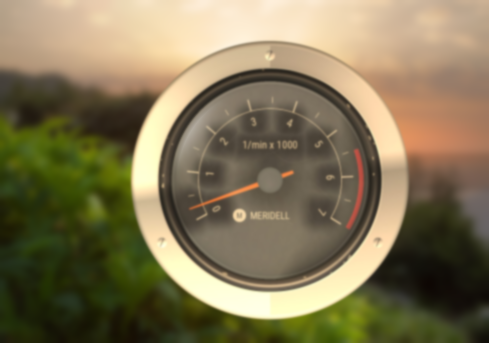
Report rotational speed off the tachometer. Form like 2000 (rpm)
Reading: 250 (rpm)
